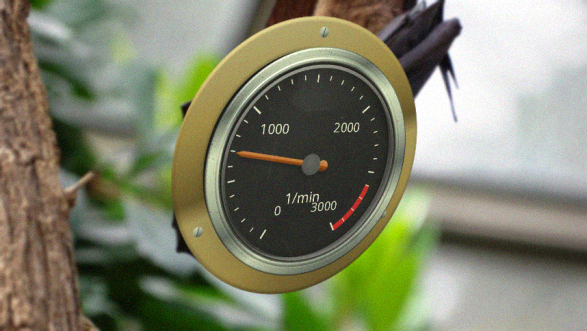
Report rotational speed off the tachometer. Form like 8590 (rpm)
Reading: 700 (rpm)
